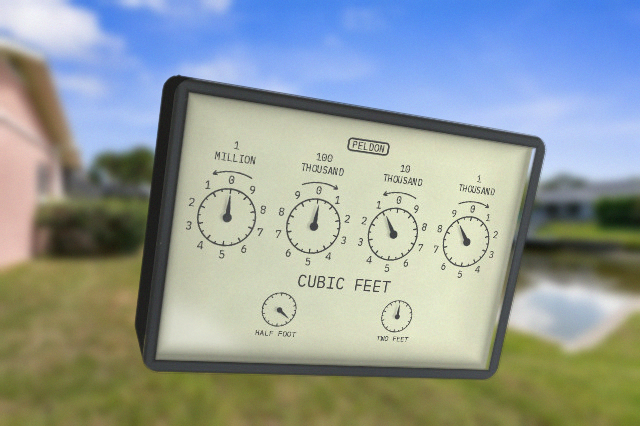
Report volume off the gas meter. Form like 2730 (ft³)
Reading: 900 (ft³)
